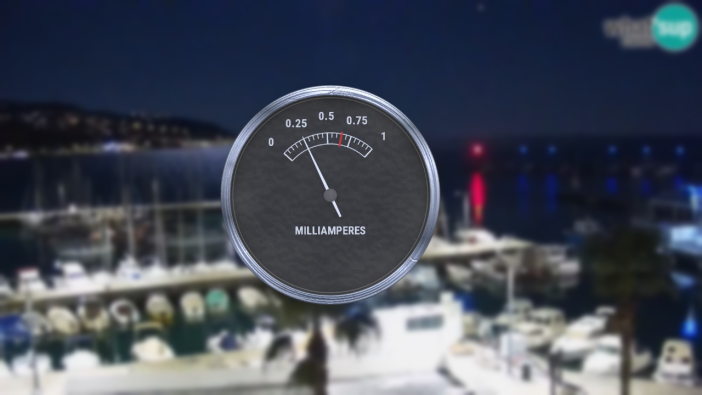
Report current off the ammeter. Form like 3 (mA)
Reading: 0.25 (mA)
